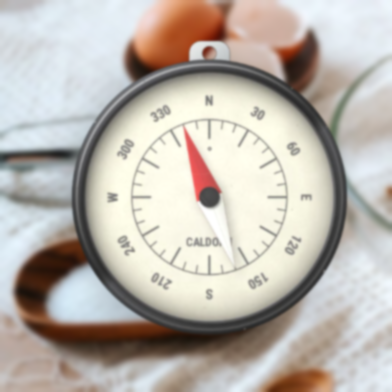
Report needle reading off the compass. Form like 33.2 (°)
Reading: 340 (°)
